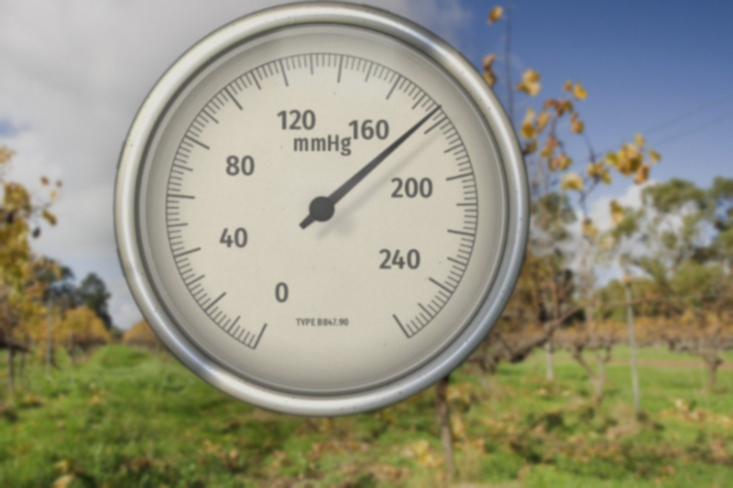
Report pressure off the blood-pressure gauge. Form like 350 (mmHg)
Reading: 176 (mmHg)
